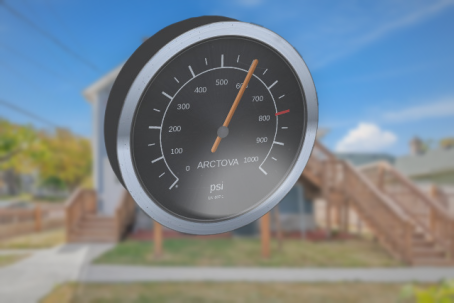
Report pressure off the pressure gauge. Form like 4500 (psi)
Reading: 600 (psi)
